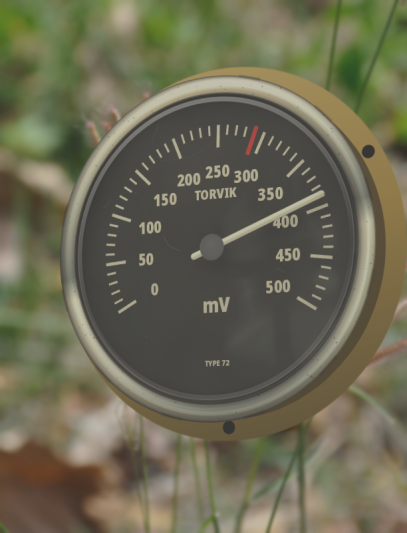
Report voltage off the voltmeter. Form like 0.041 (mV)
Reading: 390 (mV)
